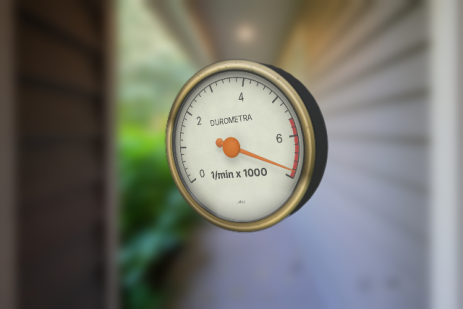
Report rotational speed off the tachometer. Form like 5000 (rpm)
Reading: 6800 (rpm)
